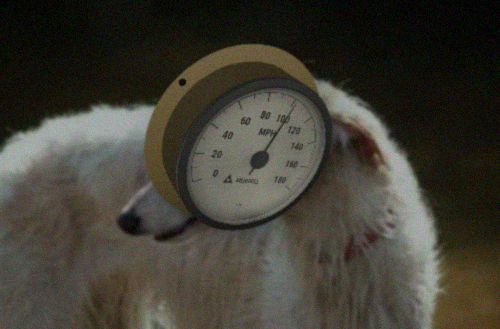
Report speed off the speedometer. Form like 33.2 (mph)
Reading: 100 (mph)
